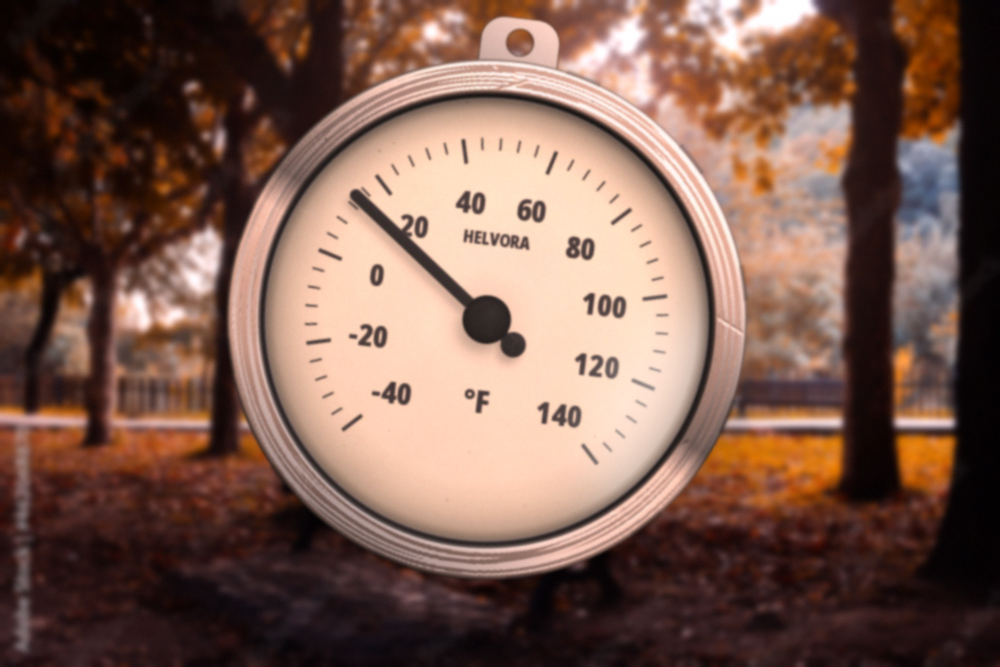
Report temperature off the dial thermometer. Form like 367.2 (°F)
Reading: 14 (°F)
